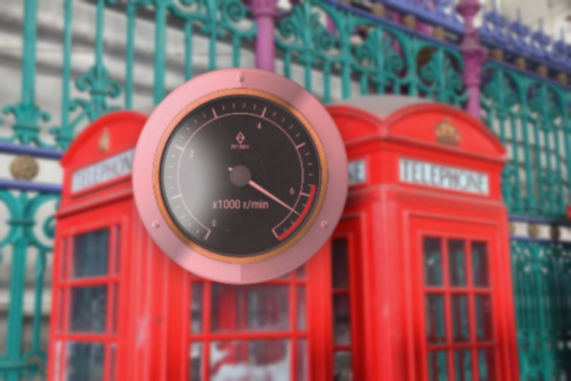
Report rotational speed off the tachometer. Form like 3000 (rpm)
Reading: 6400 (rpm)
